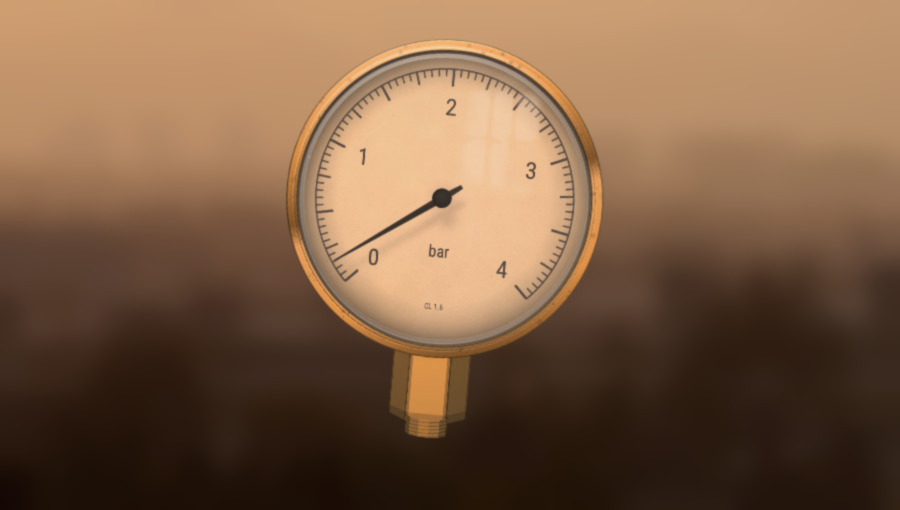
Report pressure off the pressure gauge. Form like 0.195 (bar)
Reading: 0.15 (bar)
